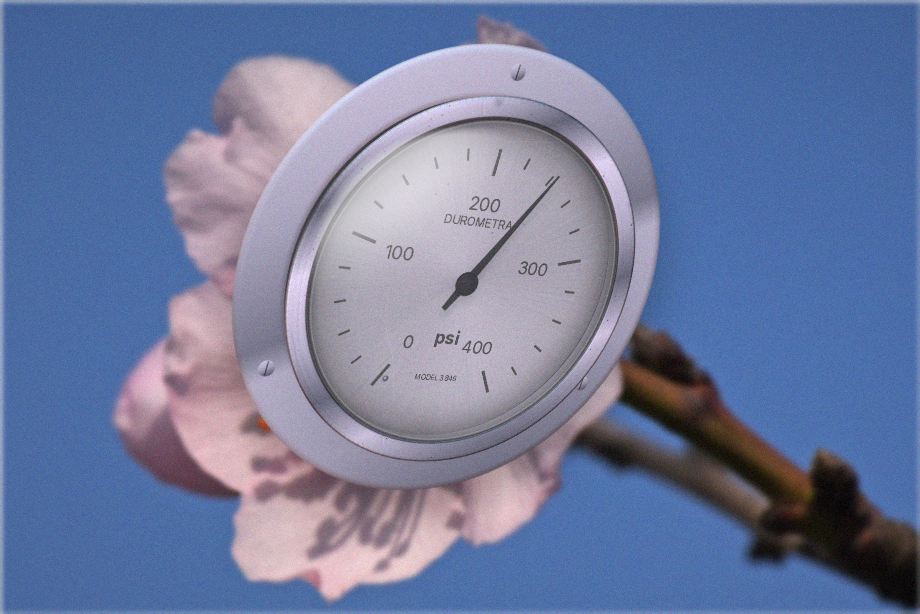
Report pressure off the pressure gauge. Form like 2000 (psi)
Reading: 240 (psi)
